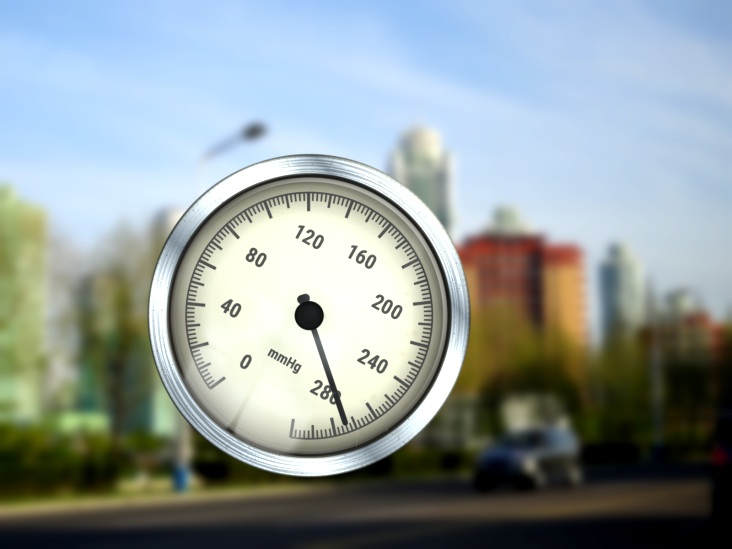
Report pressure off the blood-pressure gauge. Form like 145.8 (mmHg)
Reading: 274 (mmHg)
